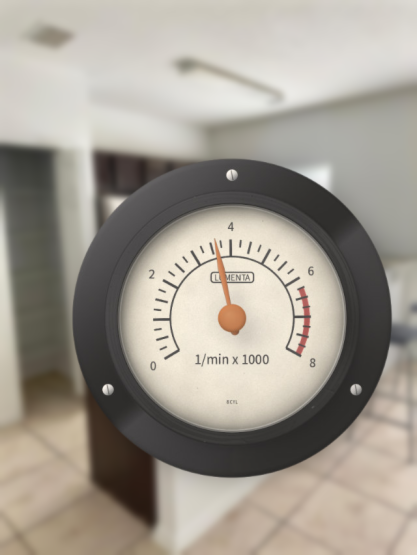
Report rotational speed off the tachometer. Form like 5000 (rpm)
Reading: 3625 (rpm)
